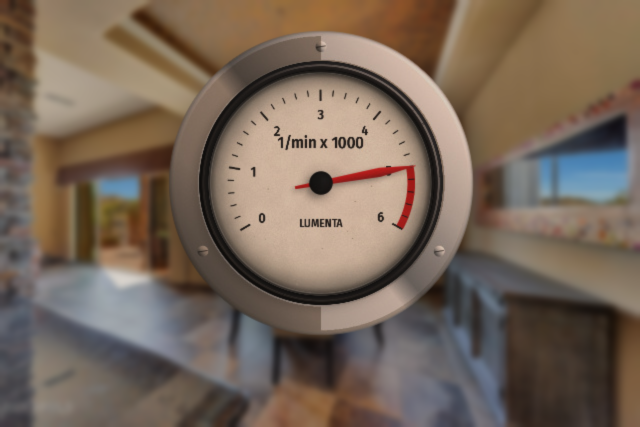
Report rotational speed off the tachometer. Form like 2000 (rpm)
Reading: 5000 (rpm)
